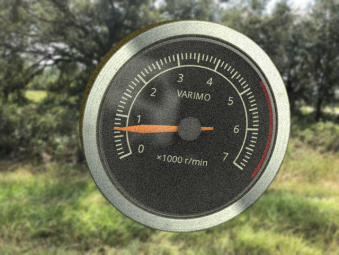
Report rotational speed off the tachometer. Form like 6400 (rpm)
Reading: 700 (rpm)
